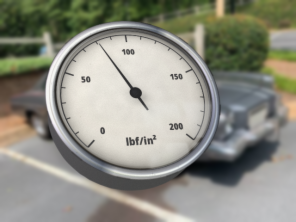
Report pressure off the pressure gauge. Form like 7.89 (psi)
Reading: 80 (psi)
